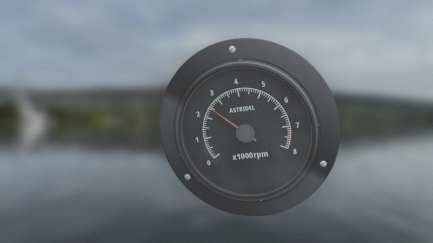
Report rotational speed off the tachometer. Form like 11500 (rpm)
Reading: 2500 (rpm)
